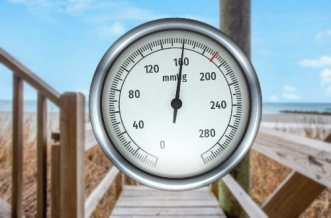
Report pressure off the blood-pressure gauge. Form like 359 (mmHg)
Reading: 160 (mmHg)
